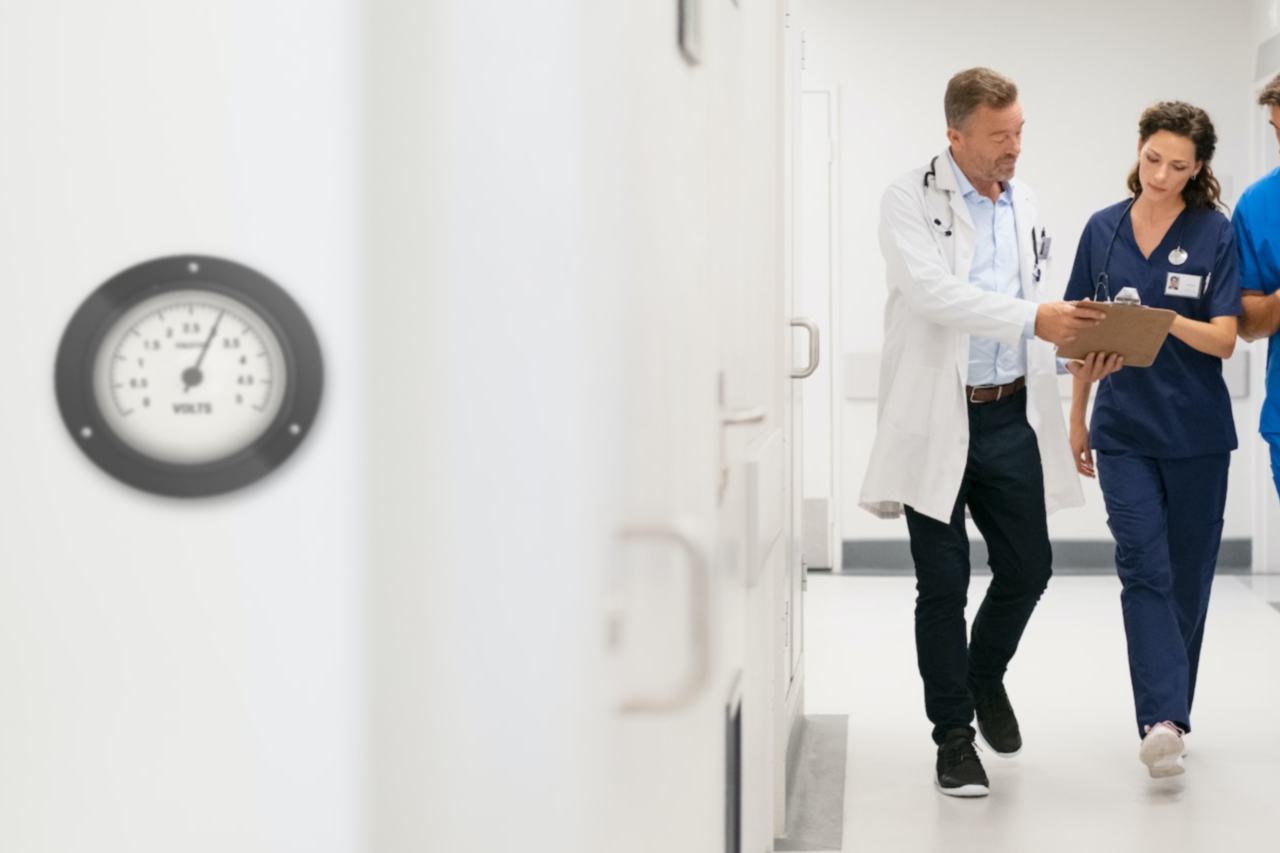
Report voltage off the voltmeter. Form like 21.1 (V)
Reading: 3 (V)
